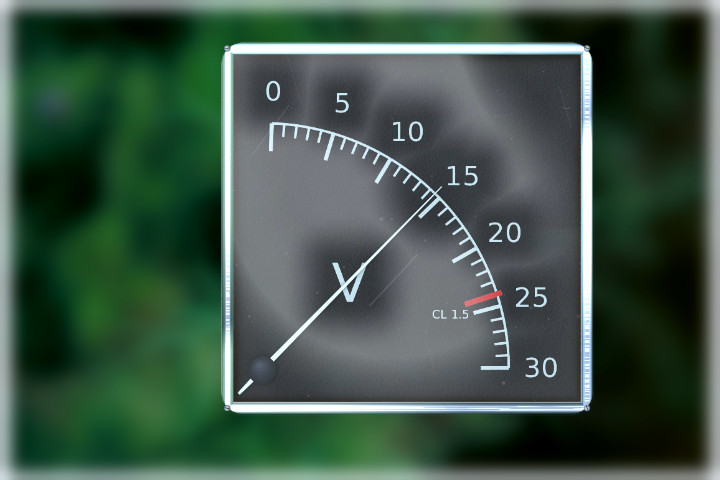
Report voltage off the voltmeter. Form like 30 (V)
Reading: 14.5 (V)
